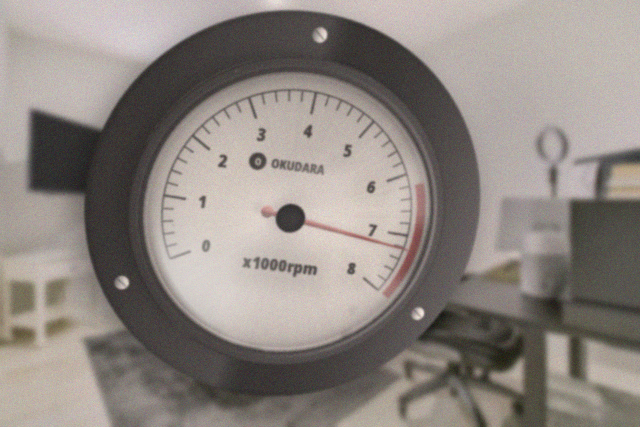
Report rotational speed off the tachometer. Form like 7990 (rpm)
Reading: 7200 (rpm)
